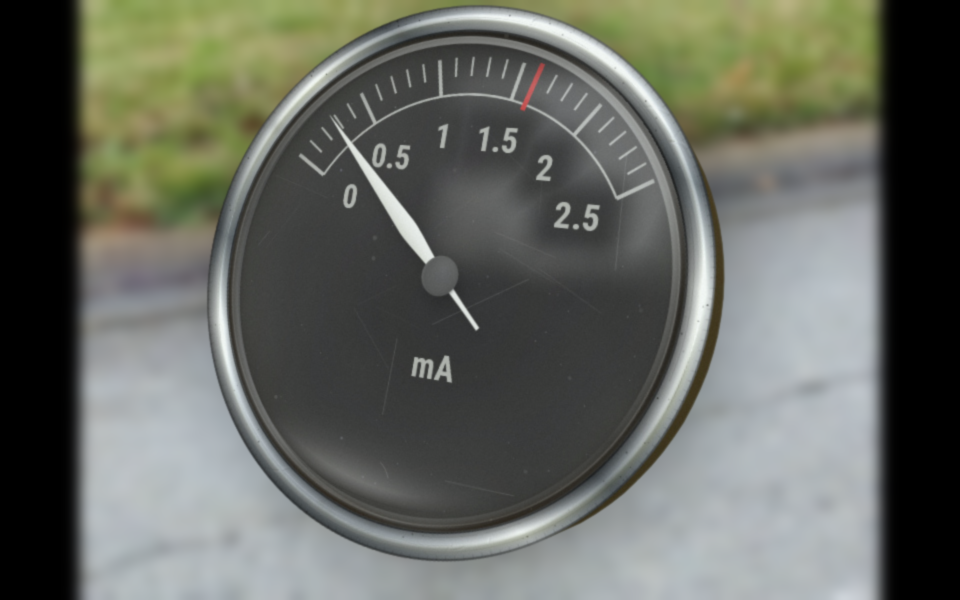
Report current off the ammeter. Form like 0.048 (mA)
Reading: 0.3 (mA)
